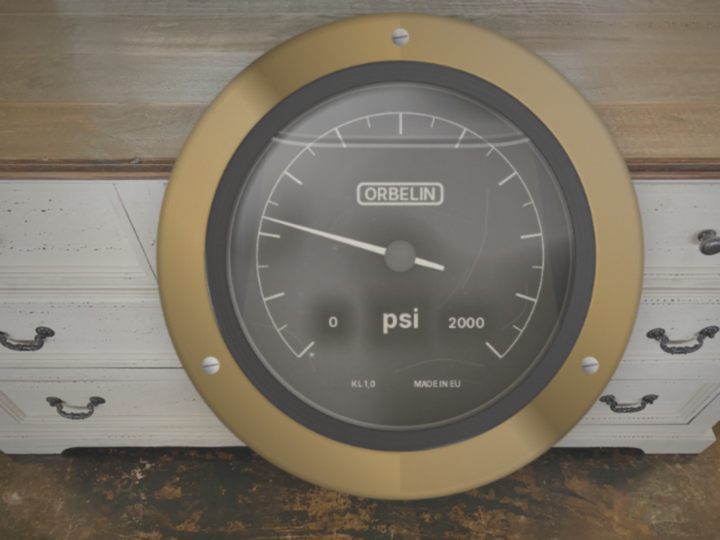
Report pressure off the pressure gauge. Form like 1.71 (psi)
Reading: 450 (psi)
